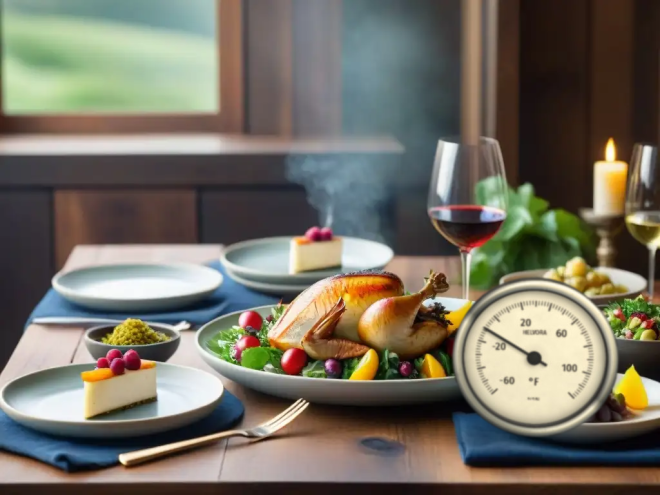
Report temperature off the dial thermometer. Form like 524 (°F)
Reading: -10 (°F)
